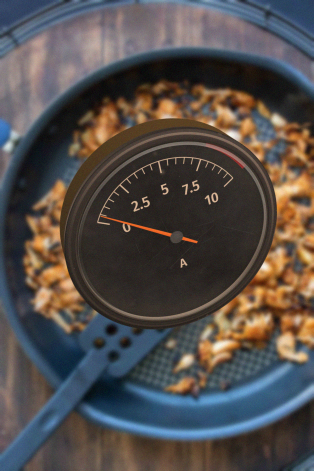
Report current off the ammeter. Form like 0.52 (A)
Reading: 0.5 (A)
